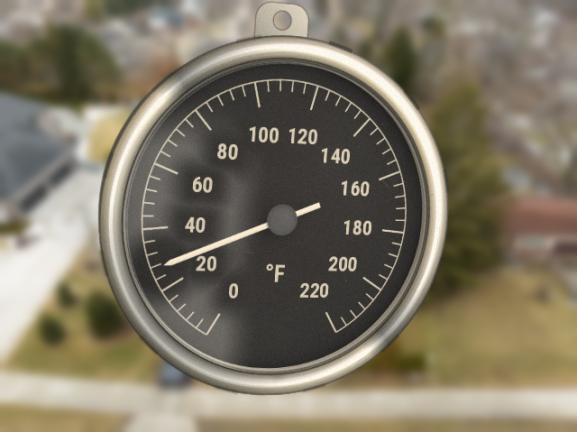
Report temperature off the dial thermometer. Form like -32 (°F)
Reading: 28 (°F)
